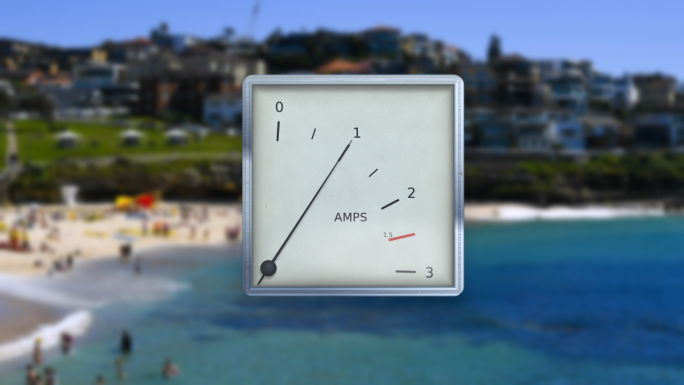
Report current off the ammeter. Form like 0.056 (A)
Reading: 1 (A)
